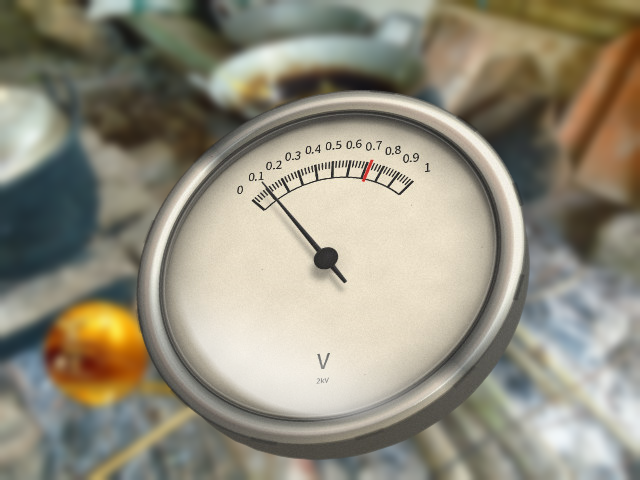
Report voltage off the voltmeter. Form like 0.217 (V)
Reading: 0.1 (V)
